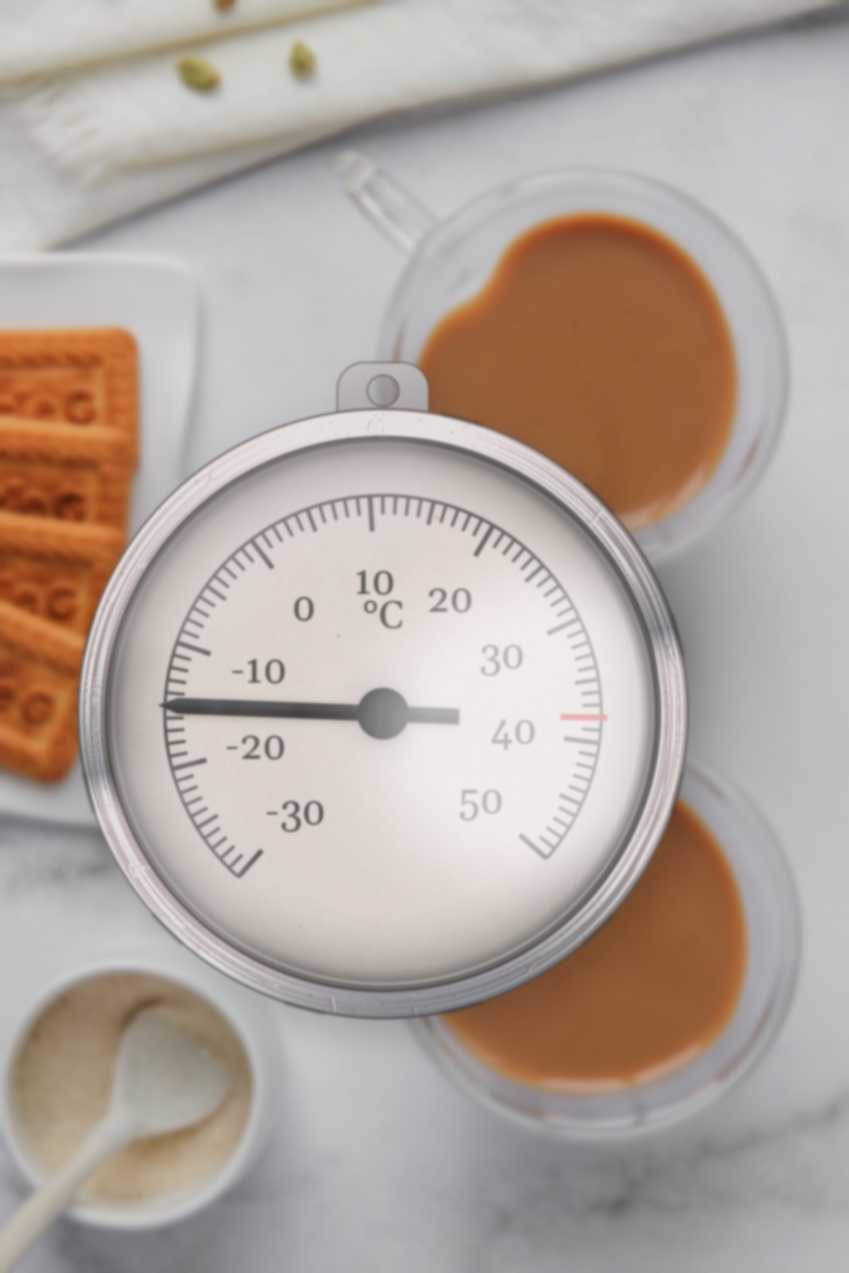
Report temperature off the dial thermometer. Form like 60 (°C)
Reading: -15 (°C)
